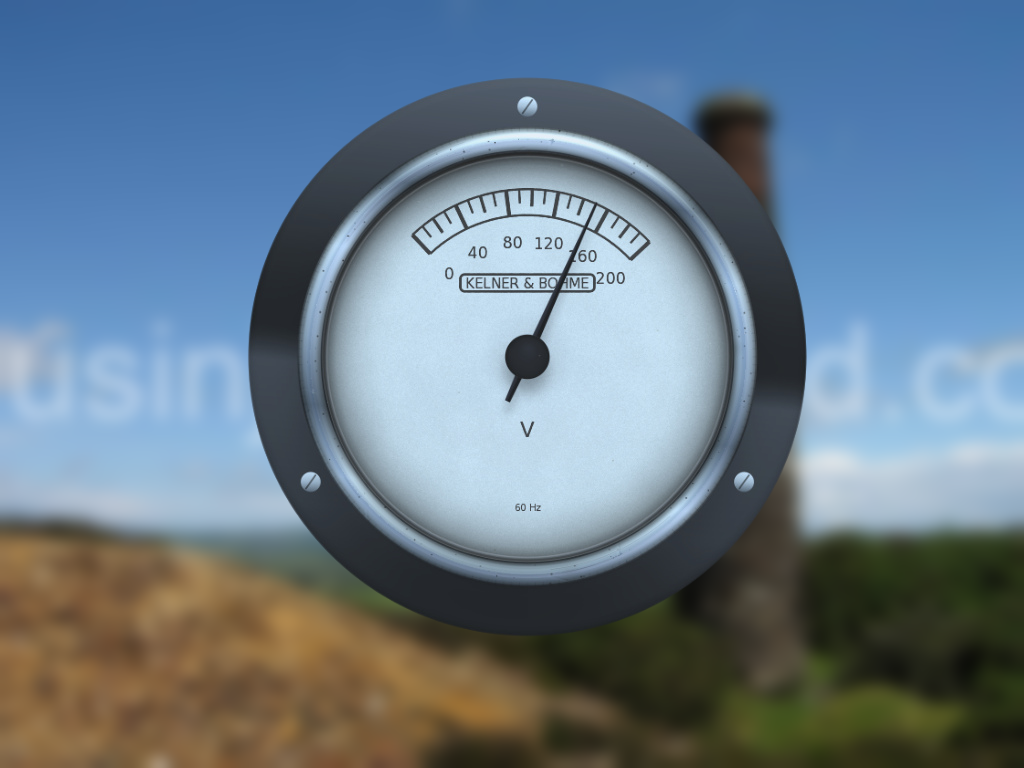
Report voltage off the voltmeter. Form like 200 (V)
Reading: 150 (V)
